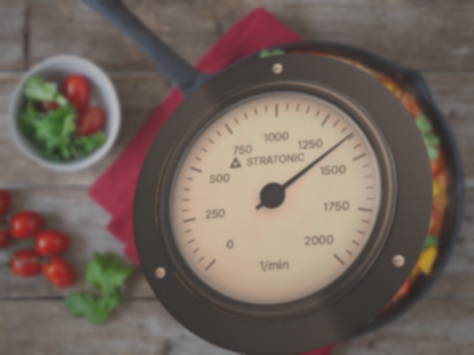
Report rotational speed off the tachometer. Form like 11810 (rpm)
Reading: 1400 (rpm)
